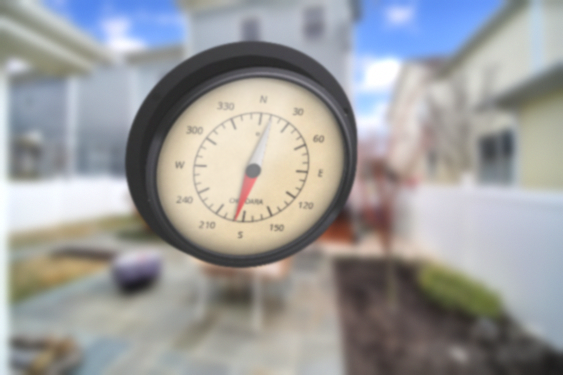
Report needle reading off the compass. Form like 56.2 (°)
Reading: 190 (°)
